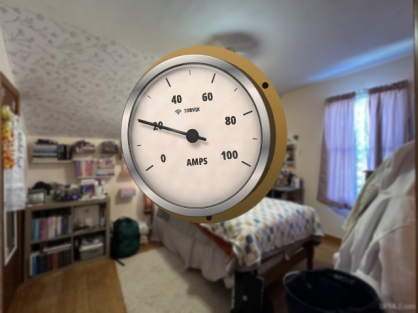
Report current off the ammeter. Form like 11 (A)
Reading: 20 (A)
